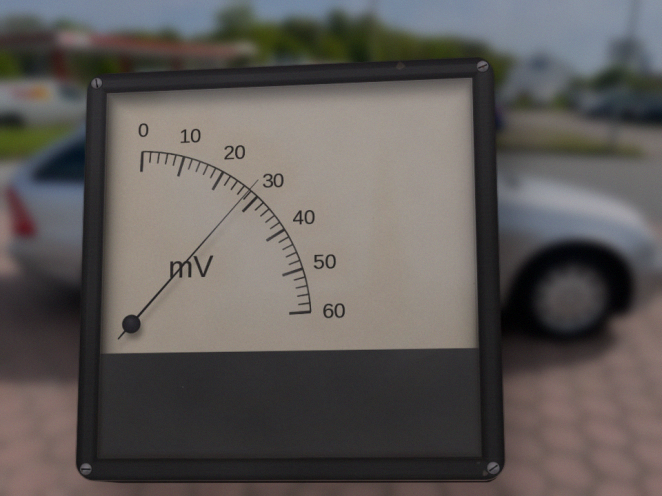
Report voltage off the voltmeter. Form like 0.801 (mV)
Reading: 28 (mV)
